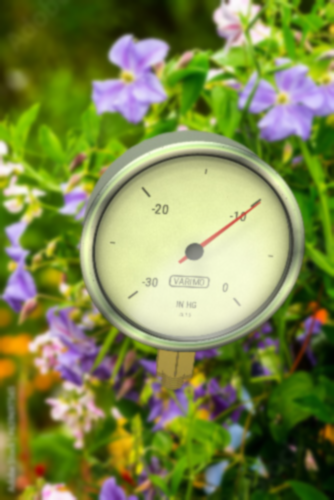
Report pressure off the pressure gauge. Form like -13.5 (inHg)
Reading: -10 (inHg)
